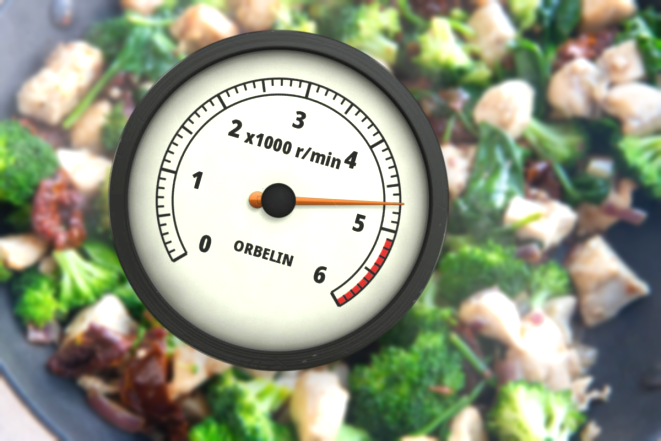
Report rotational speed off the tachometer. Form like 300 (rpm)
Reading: 4700 (rpm)
